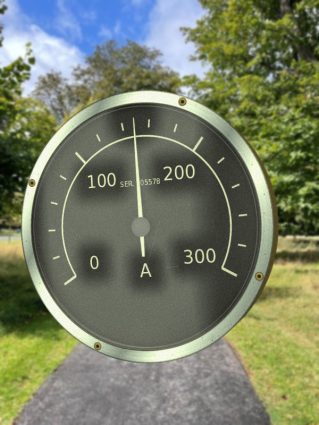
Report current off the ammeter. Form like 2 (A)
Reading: 150 (A)
